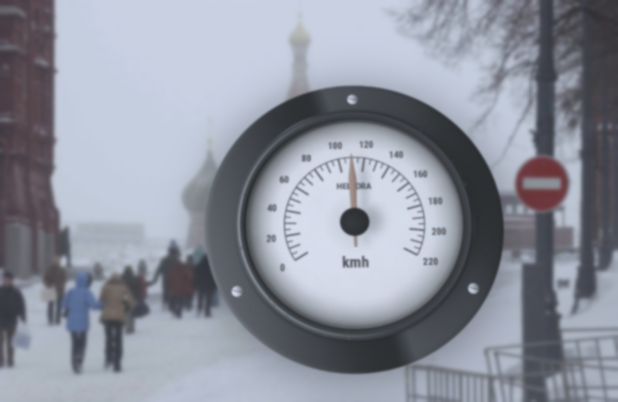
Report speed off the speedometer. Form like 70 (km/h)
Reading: 110 (km/h)
